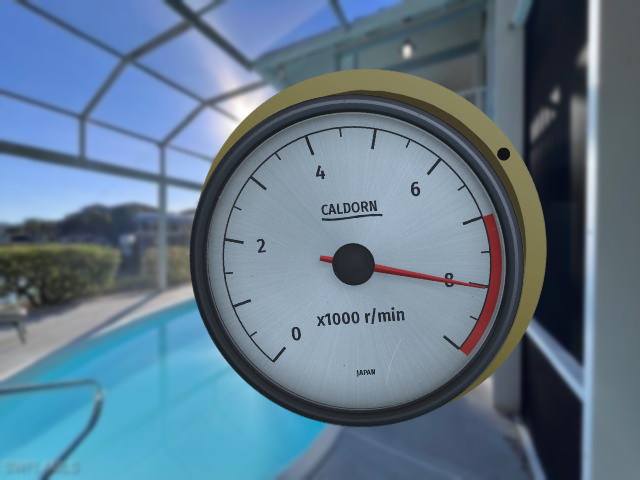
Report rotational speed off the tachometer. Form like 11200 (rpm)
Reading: 8000 (rpm)
